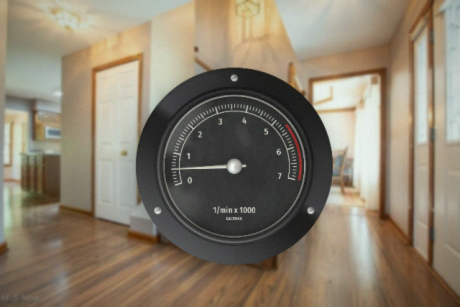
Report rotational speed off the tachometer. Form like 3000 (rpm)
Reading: 500 (rpm)
